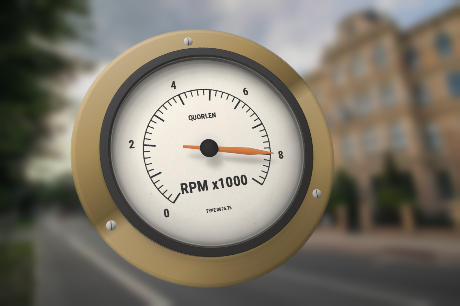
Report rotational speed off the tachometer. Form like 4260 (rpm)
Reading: 8000 (rpm)
